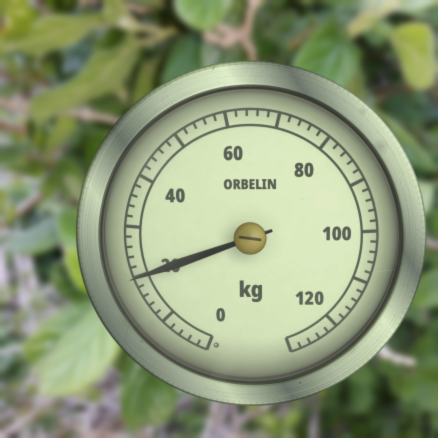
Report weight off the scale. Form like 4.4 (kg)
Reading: 20 (kg)
